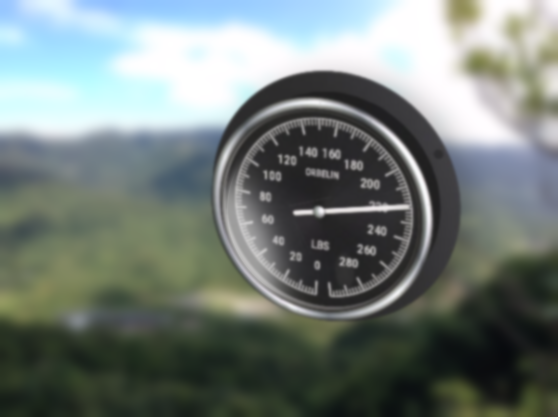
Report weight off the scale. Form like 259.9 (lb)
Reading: 220 (lb)
